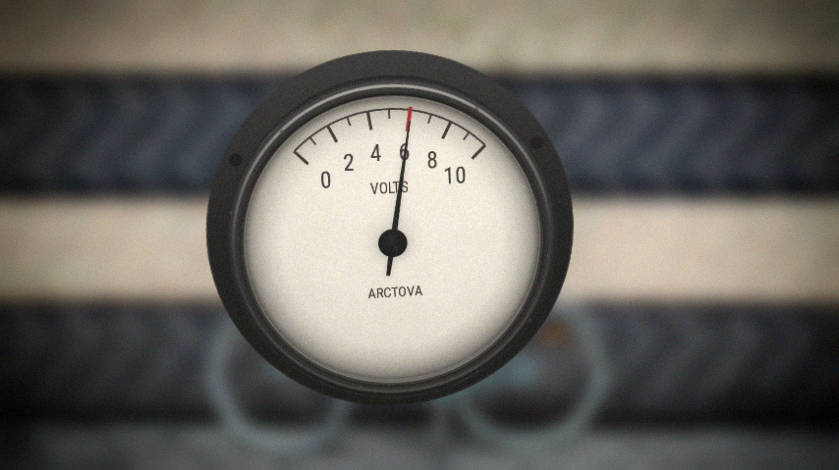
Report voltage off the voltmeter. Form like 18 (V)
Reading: 6 (V)
